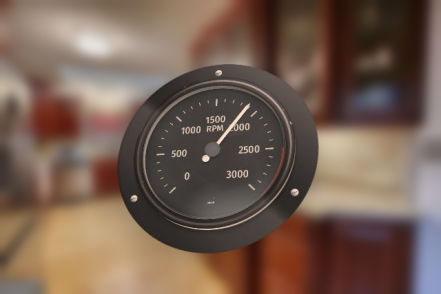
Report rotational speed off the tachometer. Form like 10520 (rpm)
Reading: 1900 (rpm)
